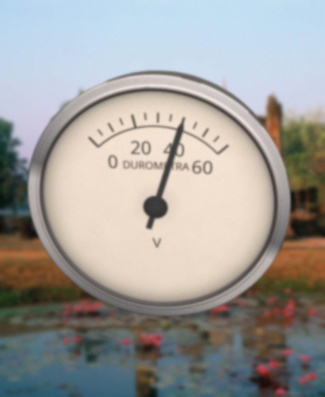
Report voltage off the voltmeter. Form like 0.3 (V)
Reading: 40 (V)
